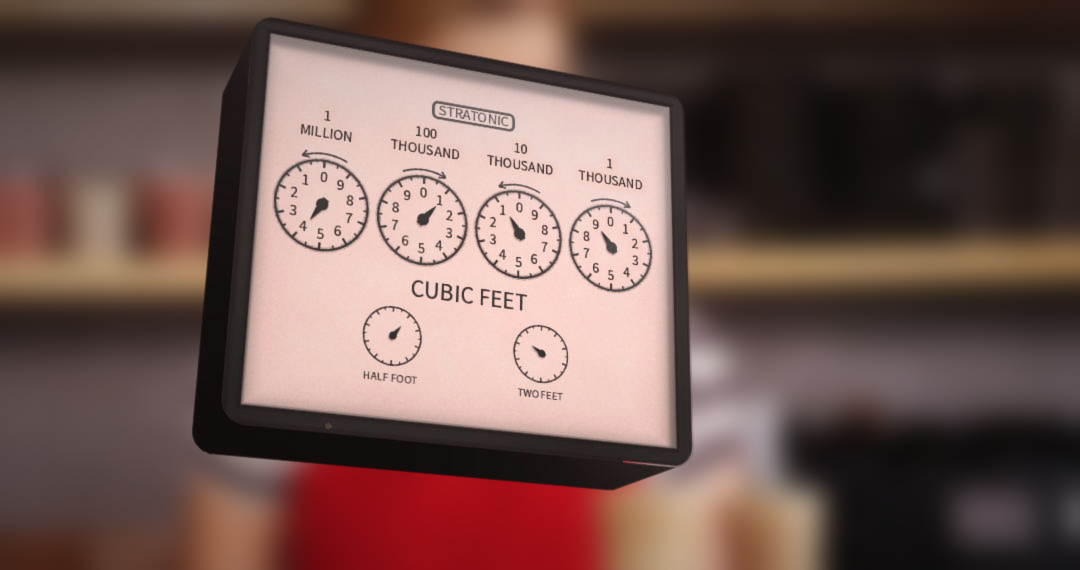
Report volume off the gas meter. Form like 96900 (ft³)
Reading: 410900 (ft³)
